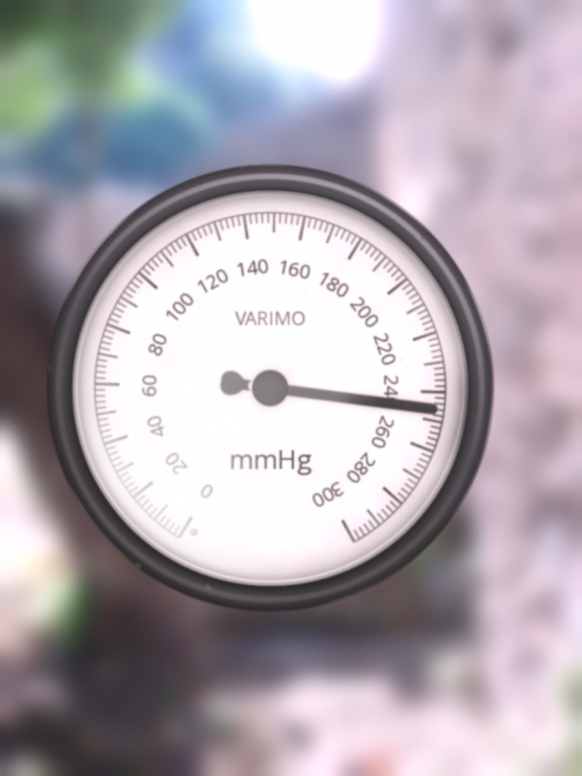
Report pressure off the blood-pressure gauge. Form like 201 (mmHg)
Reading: 246 (mmHg)
